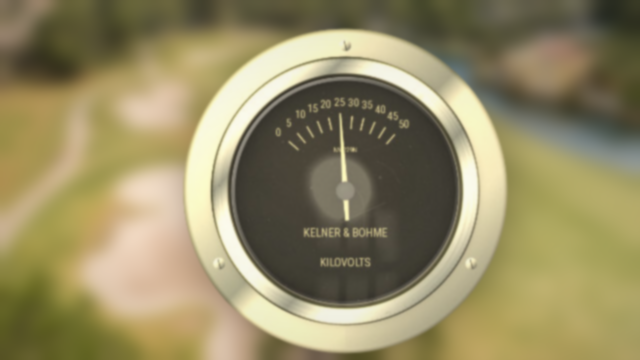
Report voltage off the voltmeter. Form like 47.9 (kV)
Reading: 25 (kV)
